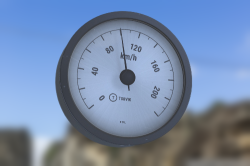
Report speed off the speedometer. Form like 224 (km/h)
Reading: 100 (km/h)
